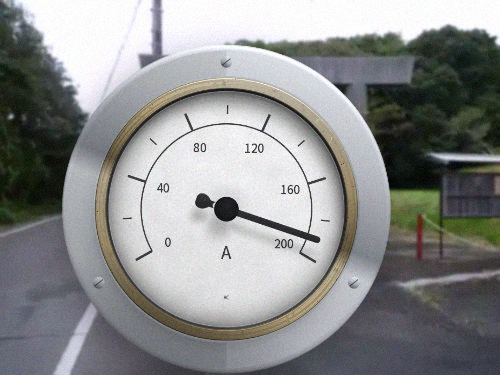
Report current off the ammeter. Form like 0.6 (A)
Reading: 190 (A)
